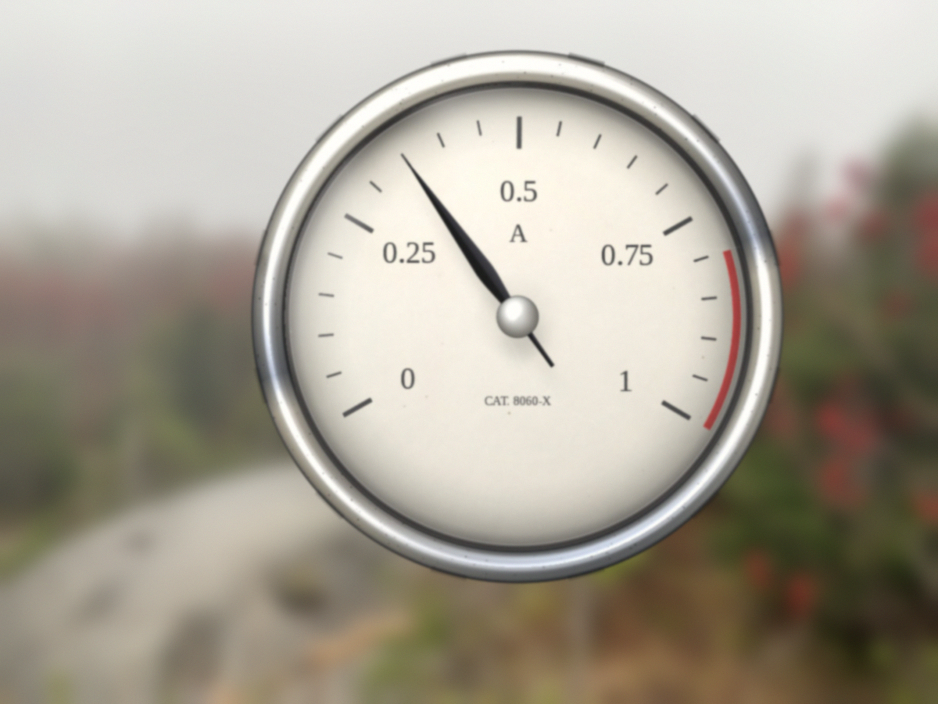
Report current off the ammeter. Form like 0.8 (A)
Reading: 0.35 (A)
